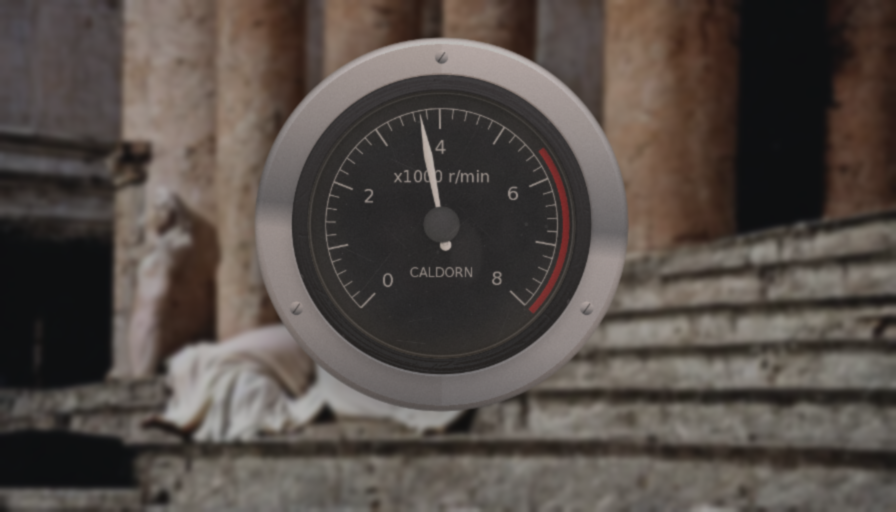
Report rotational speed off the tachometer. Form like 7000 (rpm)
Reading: 3700 (rpm)
